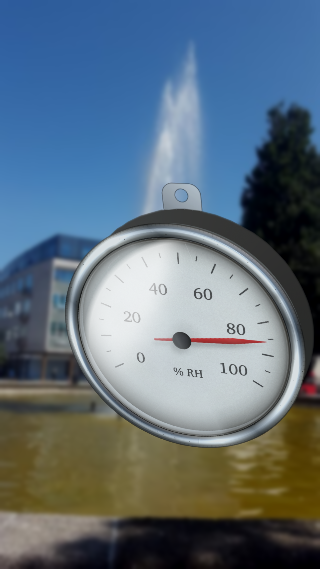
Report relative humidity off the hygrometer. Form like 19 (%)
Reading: 85 (%)
